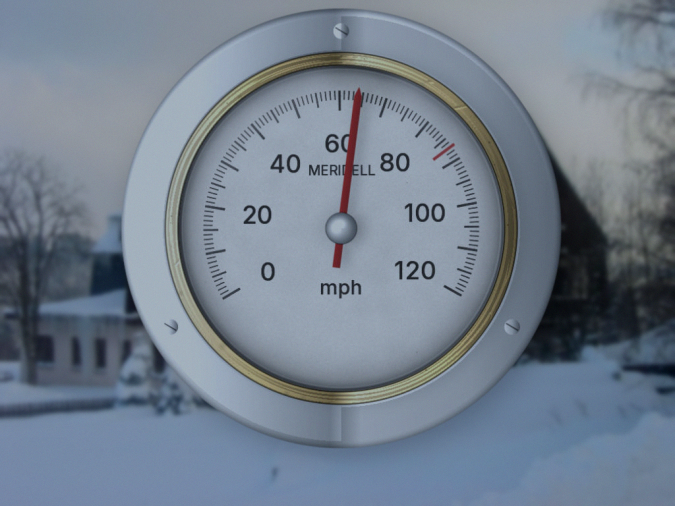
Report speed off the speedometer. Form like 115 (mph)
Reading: 64 (mph)
